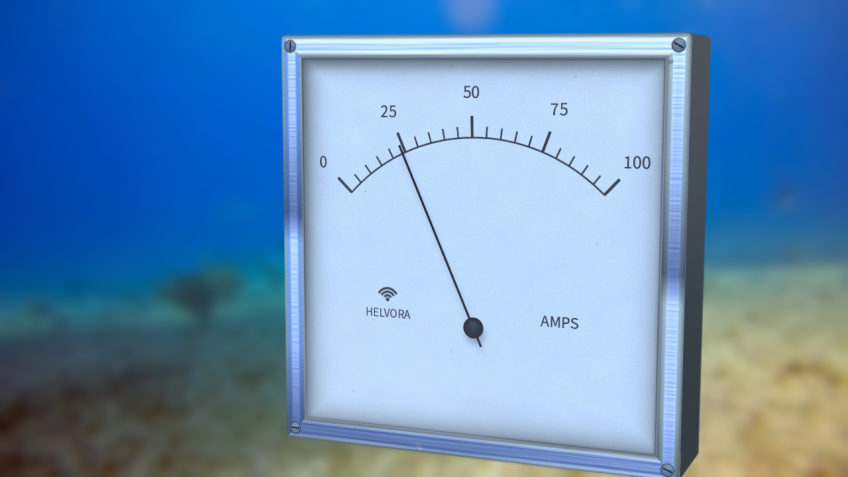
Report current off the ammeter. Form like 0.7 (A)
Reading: 25 (A)
